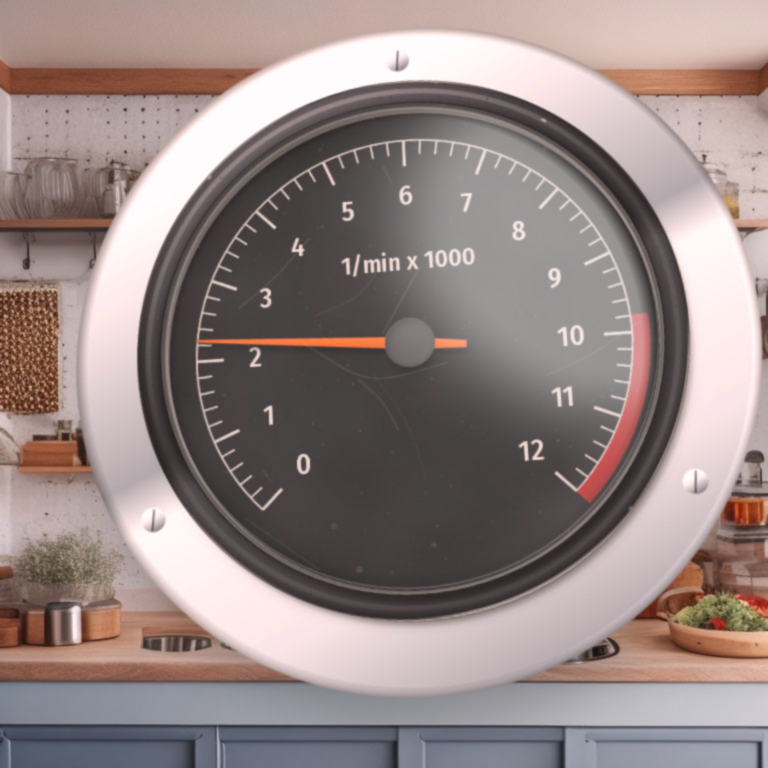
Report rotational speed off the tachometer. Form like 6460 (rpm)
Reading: 2200 (rpm)
